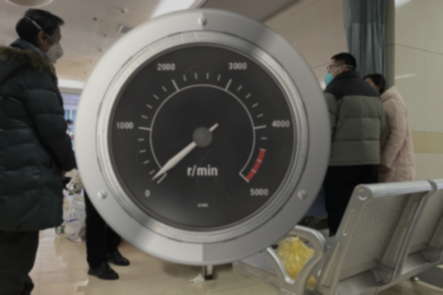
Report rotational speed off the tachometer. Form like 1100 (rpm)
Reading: 100 (rpm)
